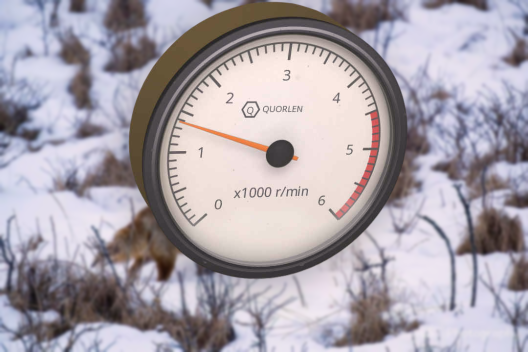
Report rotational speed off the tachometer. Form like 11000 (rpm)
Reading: 1400 (rpm)
